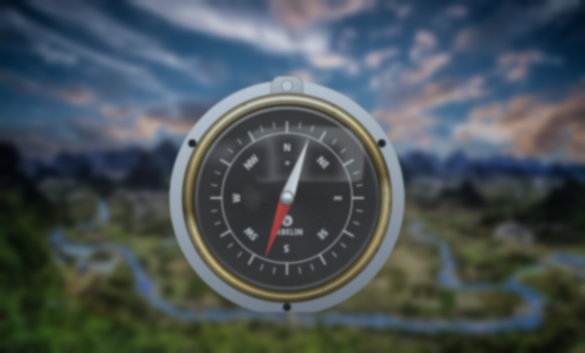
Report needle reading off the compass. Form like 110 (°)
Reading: 200 (°)
